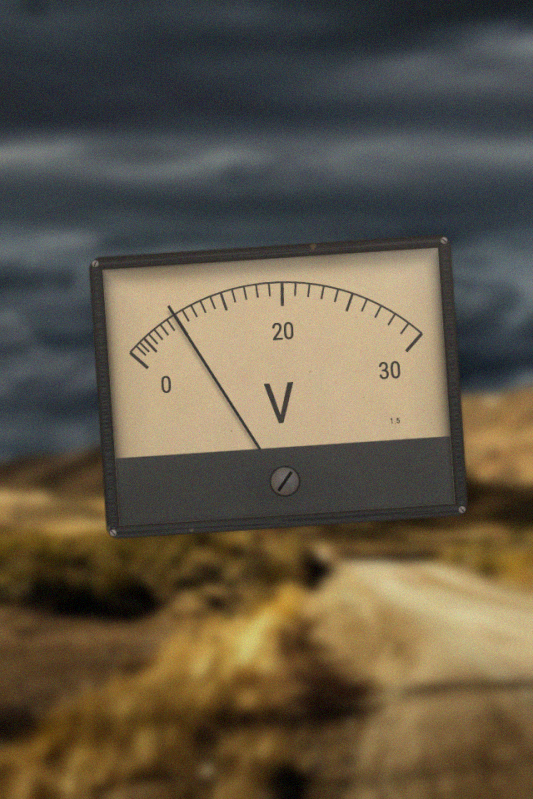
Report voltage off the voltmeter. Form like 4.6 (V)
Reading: 10 (V)
